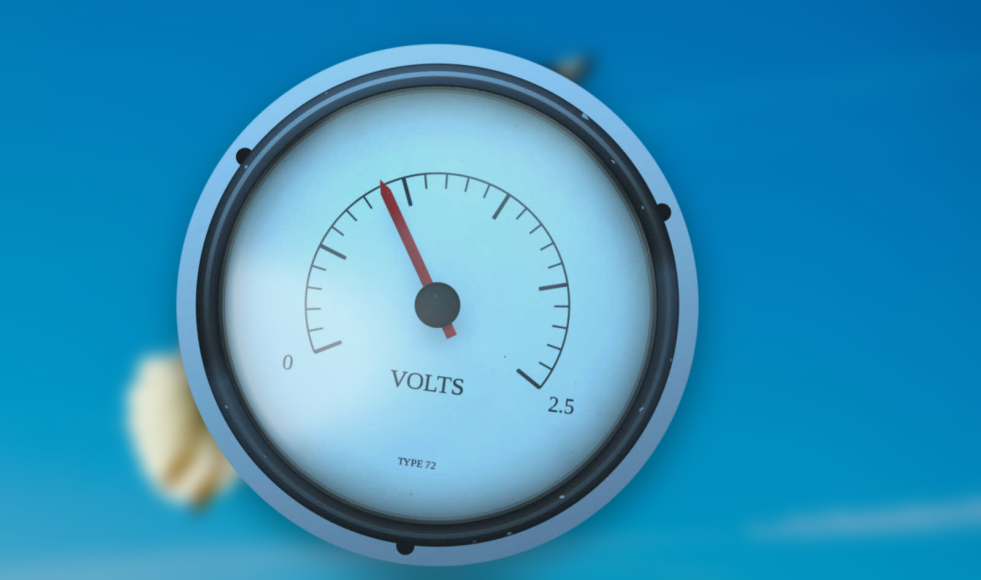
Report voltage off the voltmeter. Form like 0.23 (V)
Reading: 0.9 (V)
